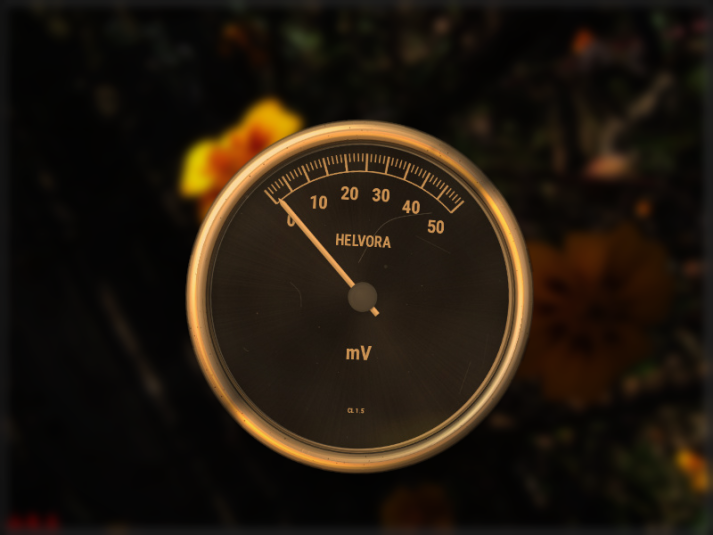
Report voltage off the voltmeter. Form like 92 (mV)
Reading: 1 (mV)
